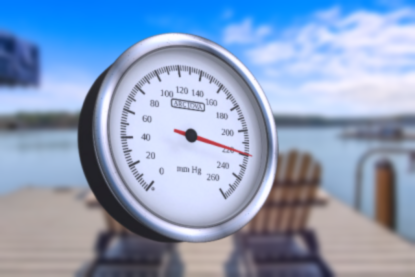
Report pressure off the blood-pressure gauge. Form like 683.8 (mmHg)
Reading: 220 (mmHg)
